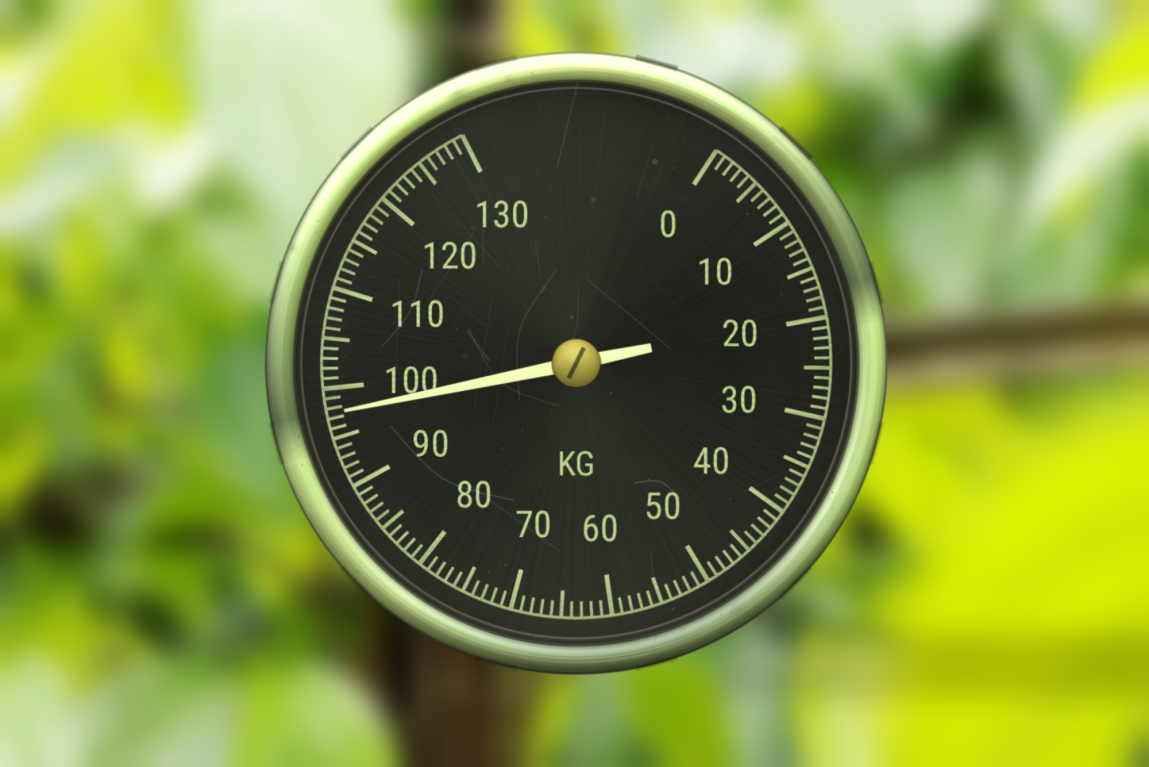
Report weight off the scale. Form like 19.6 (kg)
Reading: 97.5 (kg)
